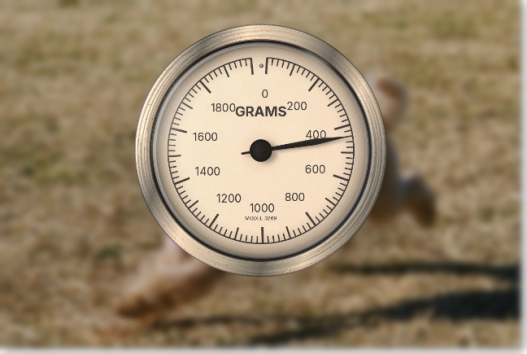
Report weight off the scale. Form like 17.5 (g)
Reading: 440 (g)
